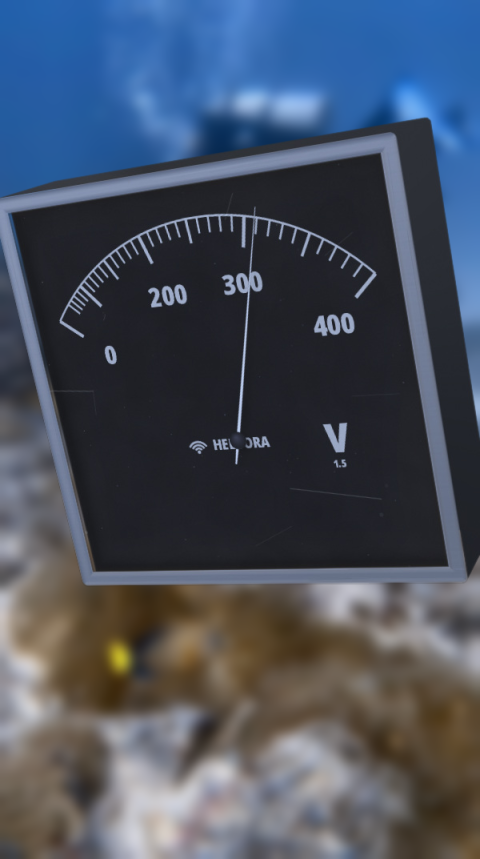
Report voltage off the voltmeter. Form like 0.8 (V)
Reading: 310 (V)
